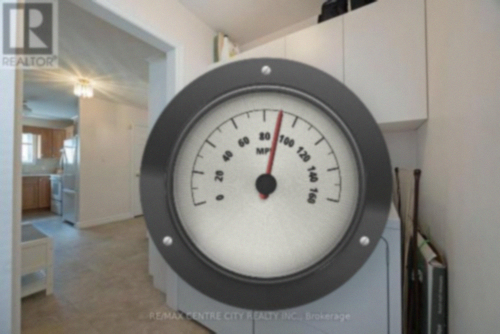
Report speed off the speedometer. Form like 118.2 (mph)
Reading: 90 (mph)
